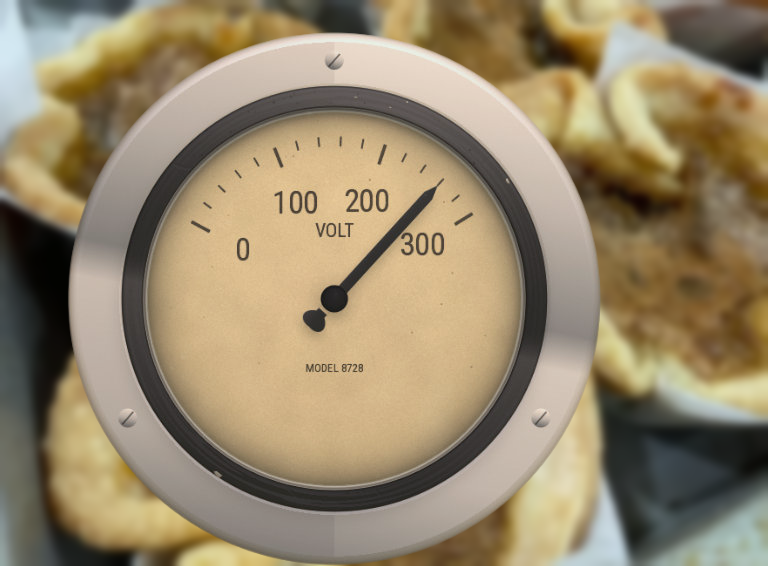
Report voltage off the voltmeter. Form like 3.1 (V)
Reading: 260 (V)
